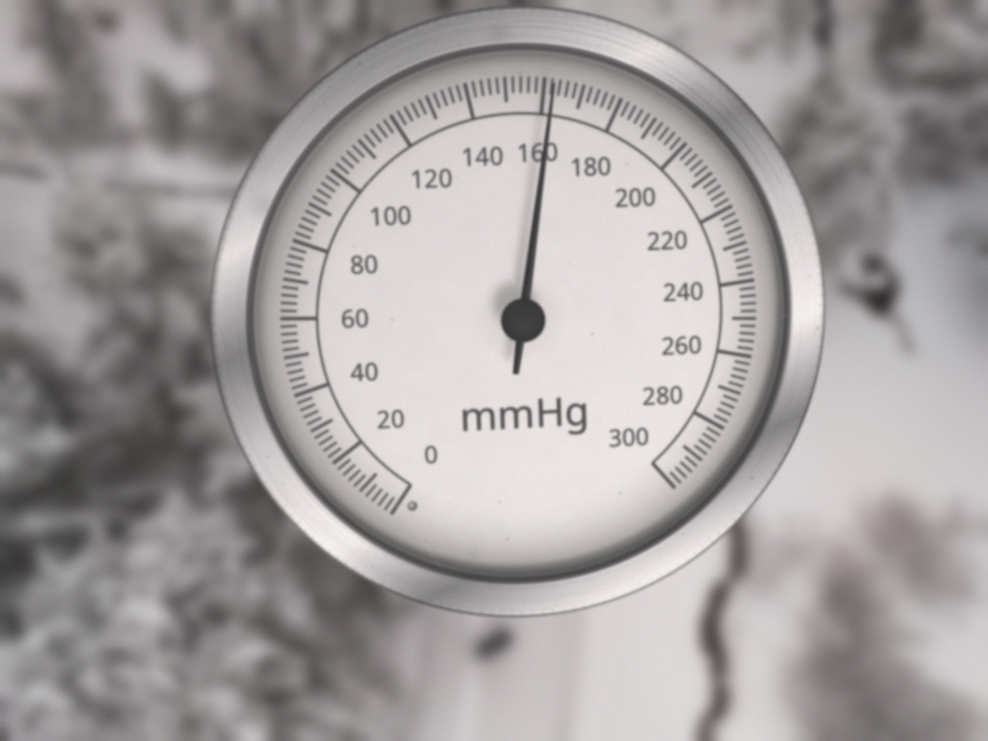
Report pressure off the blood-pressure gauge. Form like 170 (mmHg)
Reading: 162 (mmHg)
